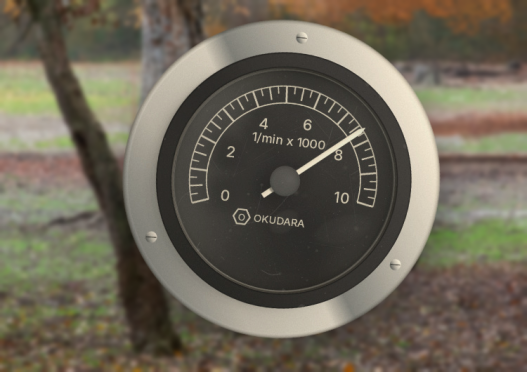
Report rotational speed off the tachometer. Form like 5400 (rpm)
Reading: 7625 (rpm)
